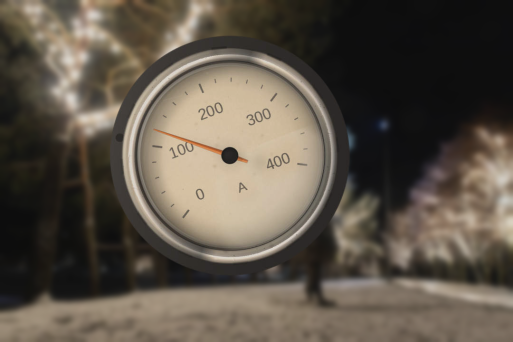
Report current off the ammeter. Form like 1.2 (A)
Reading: 120 (A)
